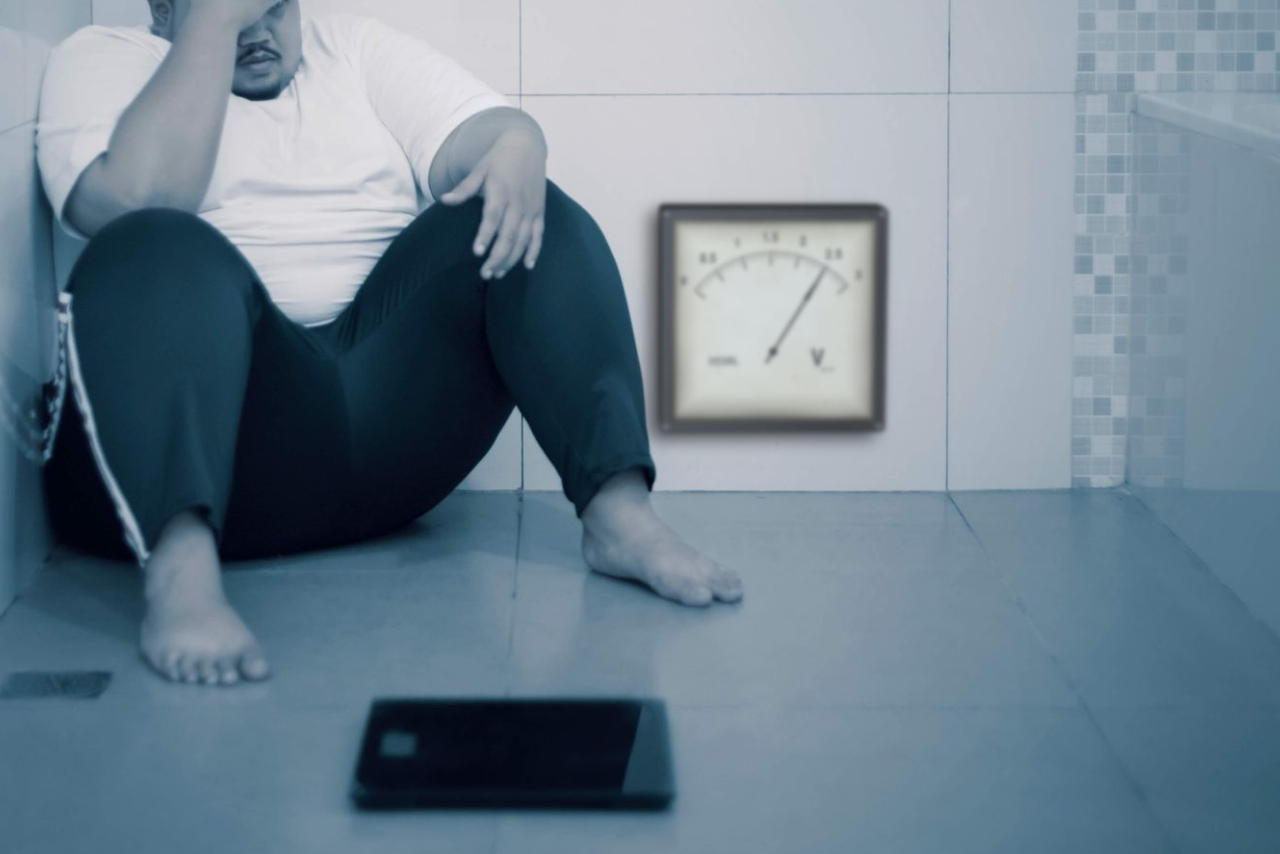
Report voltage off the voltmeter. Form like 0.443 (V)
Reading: 2.5 (V)
